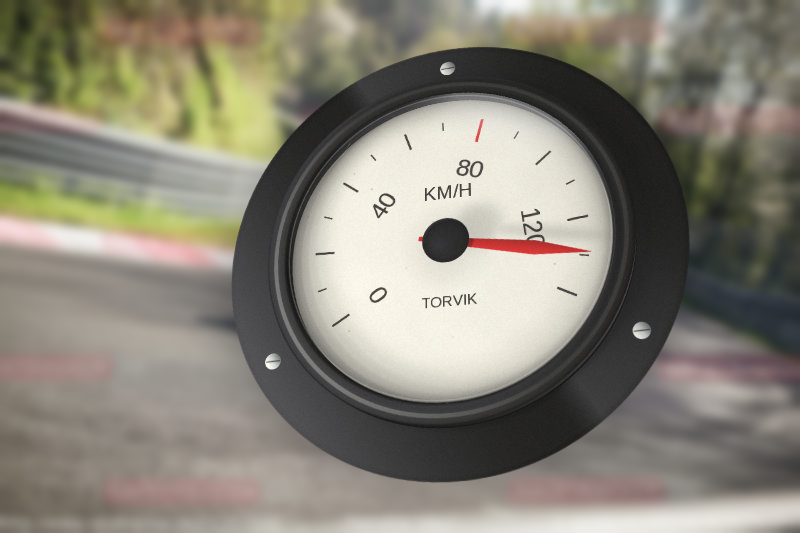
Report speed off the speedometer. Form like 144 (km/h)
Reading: 130 (km/h)
